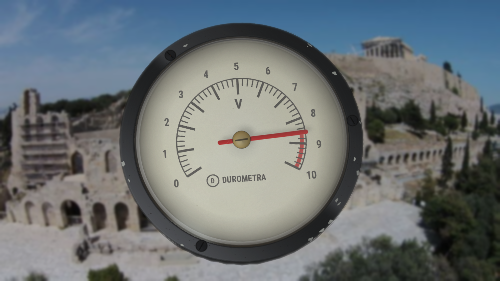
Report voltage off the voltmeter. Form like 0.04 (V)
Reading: 8.6 (V)
